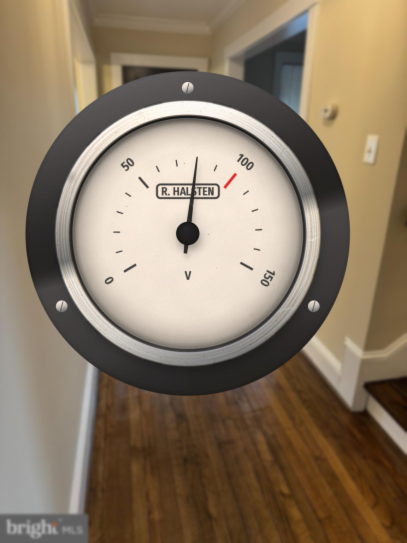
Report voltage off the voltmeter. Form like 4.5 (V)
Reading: 80 (V)
